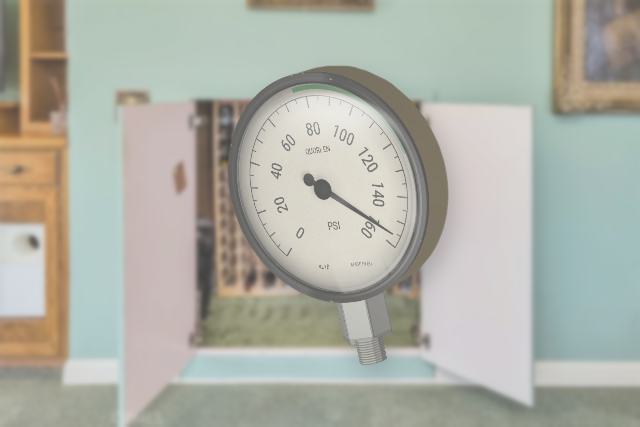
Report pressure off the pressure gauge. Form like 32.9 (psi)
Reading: 155 (psi)
